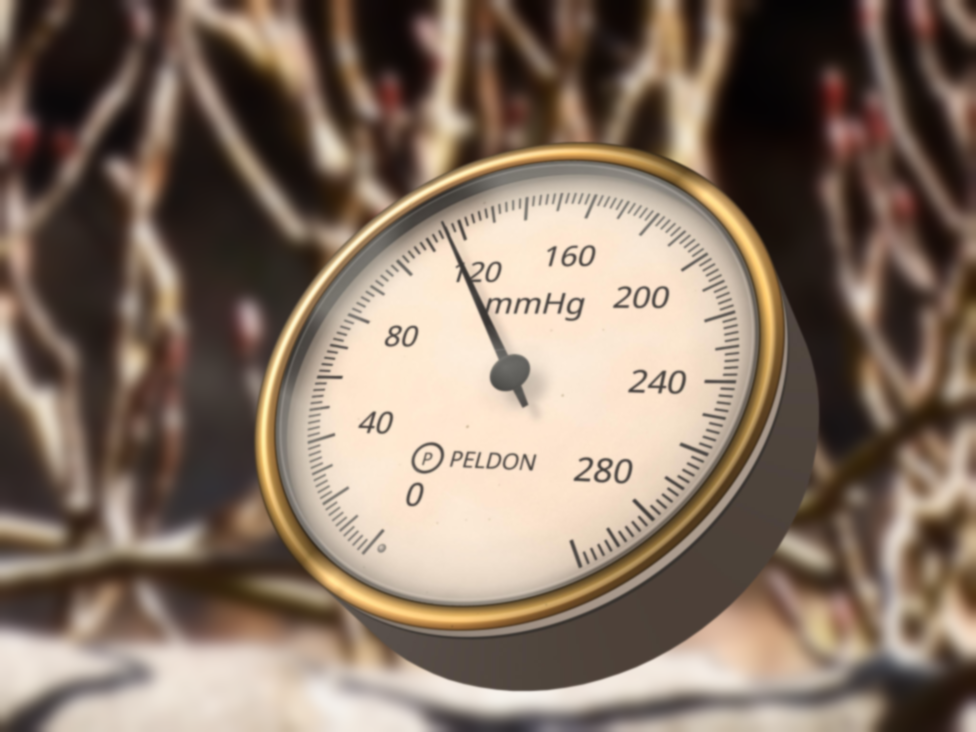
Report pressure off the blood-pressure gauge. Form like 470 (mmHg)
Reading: 116 (mmHg)
